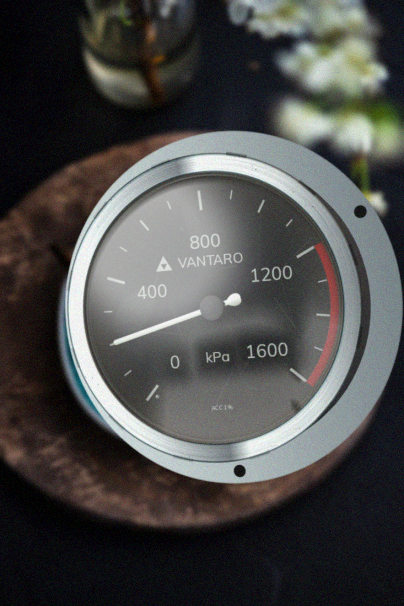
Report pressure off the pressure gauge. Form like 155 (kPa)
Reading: 200 (kPa)
